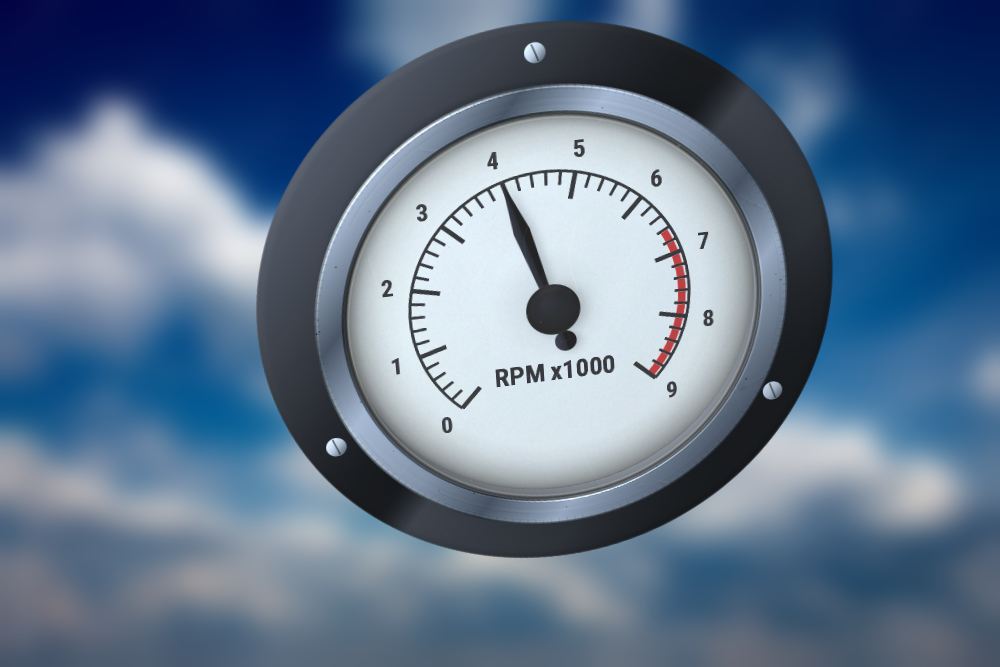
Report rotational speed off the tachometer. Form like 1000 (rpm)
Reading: 4000 (rpm)
